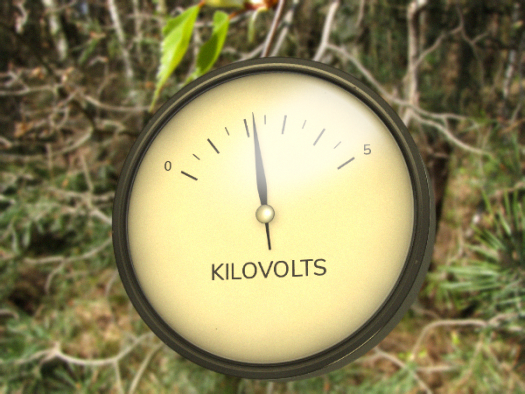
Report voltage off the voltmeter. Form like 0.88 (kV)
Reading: 2.25 (kV)
